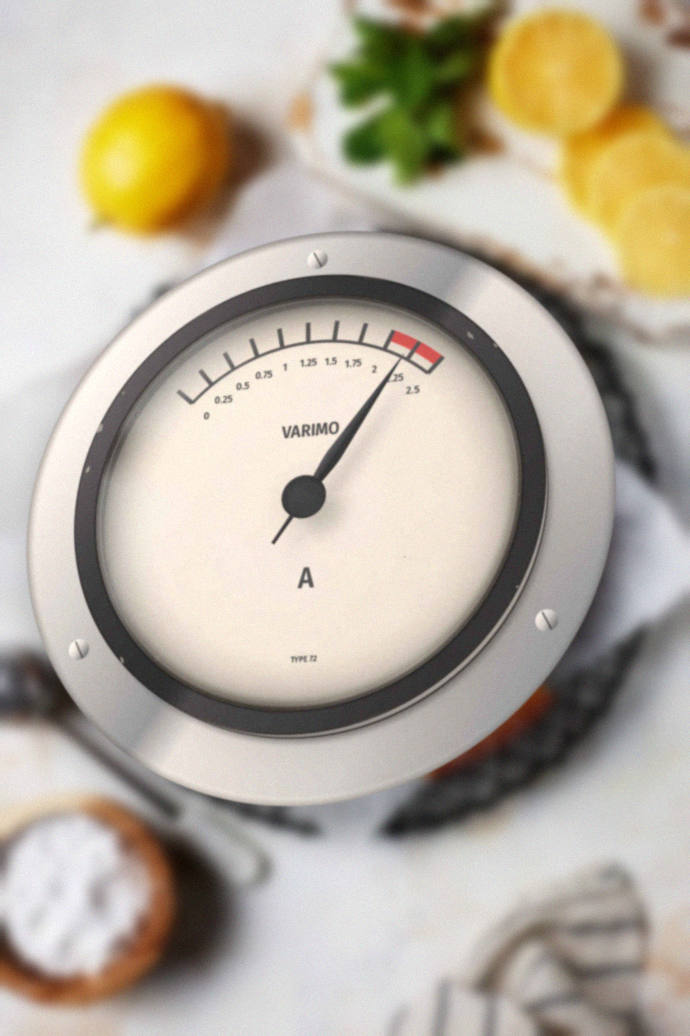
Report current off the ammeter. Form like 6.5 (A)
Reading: 2.25 (A)
